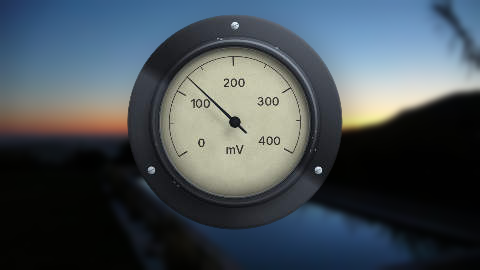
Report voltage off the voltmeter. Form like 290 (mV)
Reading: 125 (mV)
